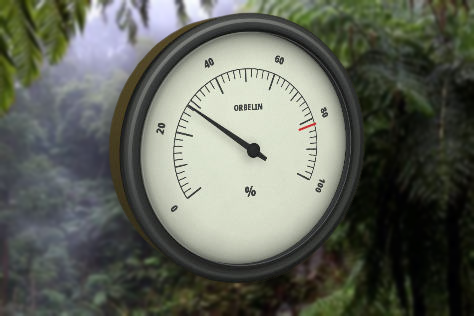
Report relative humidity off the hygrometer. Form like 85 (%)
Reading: 28 (%)
